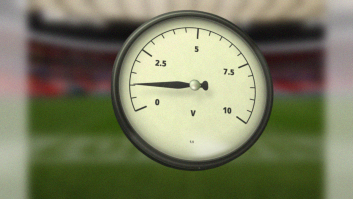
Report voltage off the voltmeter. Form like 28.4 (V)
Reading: 1 (V)
